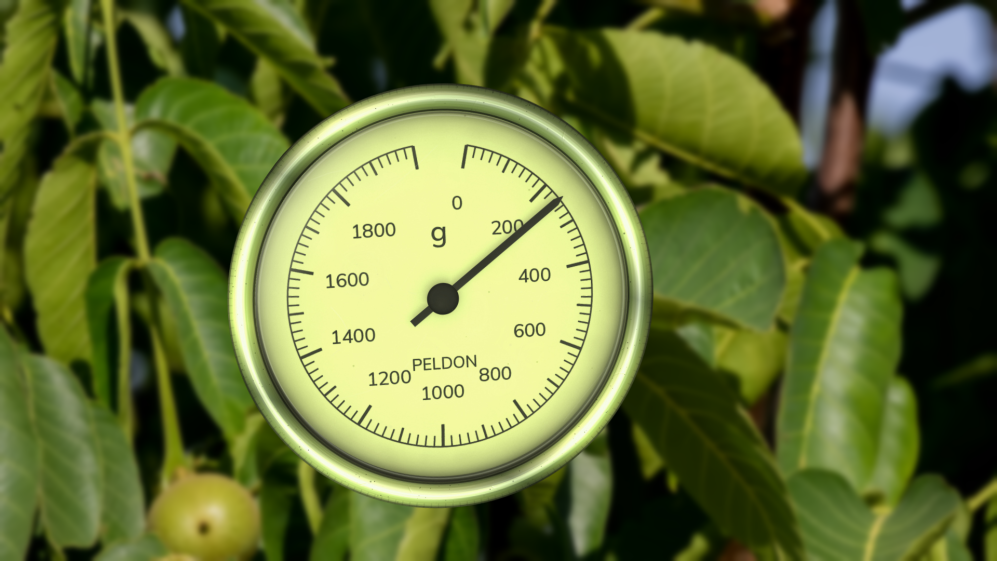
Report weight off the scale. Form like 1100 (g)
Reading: 240 (g)
